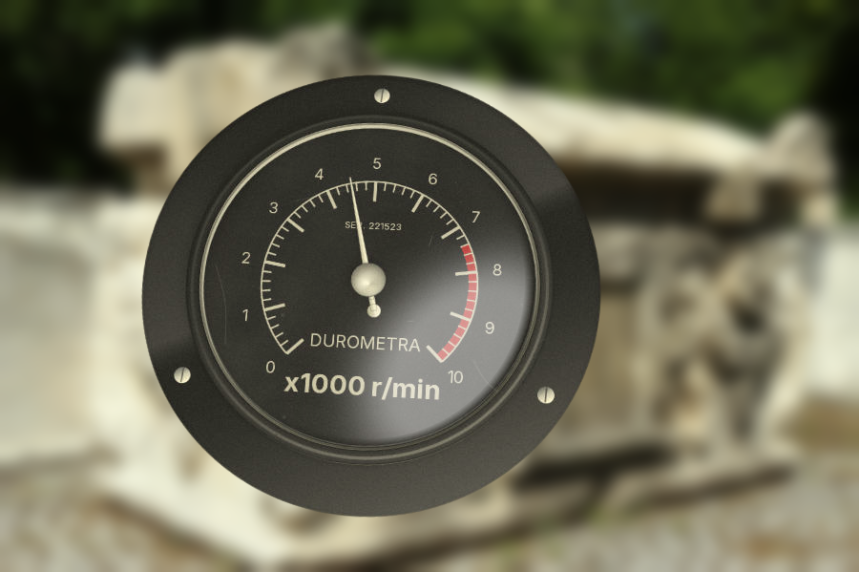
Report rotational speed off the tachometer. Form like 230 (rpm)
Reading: 4500 (rpm)
